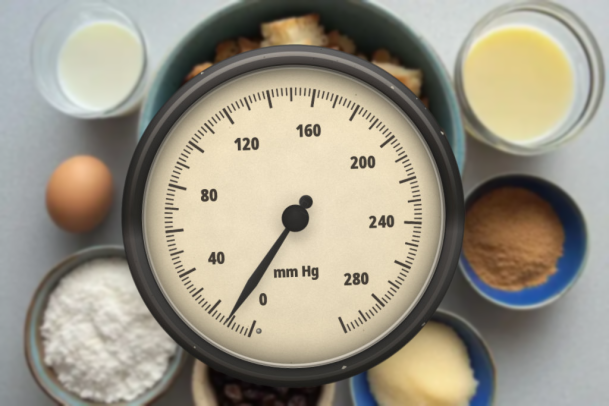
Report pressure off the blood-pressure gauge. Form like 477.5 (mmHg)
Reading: 12 (mmHg)
